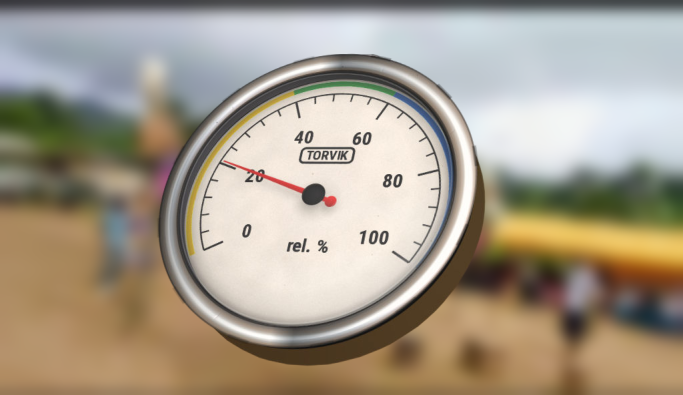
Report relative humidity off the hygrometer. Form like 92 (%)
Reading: 20 (%)
